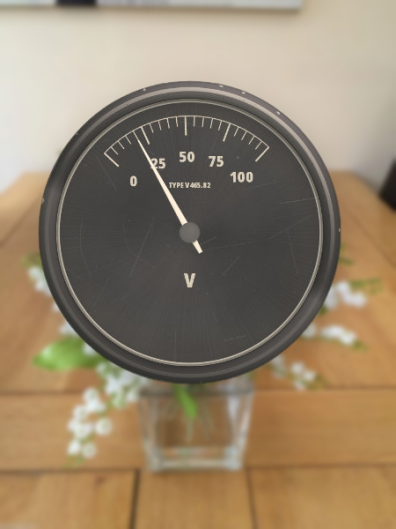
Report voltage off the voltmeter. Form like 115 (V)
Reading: 20 (V)
